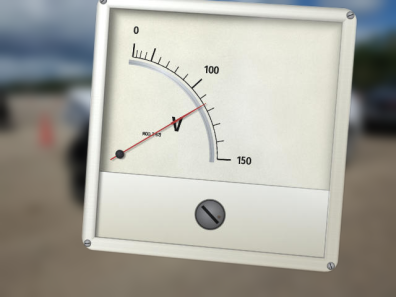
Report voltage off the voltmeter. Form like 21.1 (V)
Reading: 115 (V)
